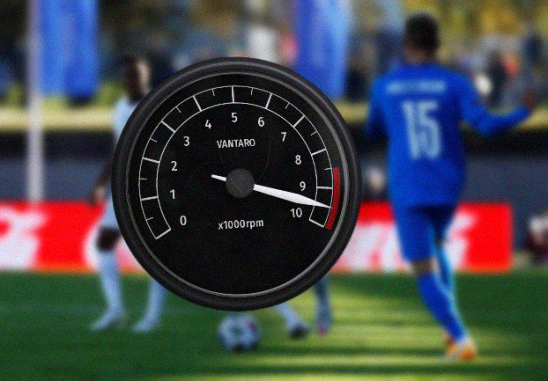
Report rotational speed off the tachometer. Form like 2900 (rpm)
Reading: 9500 (rpm)
